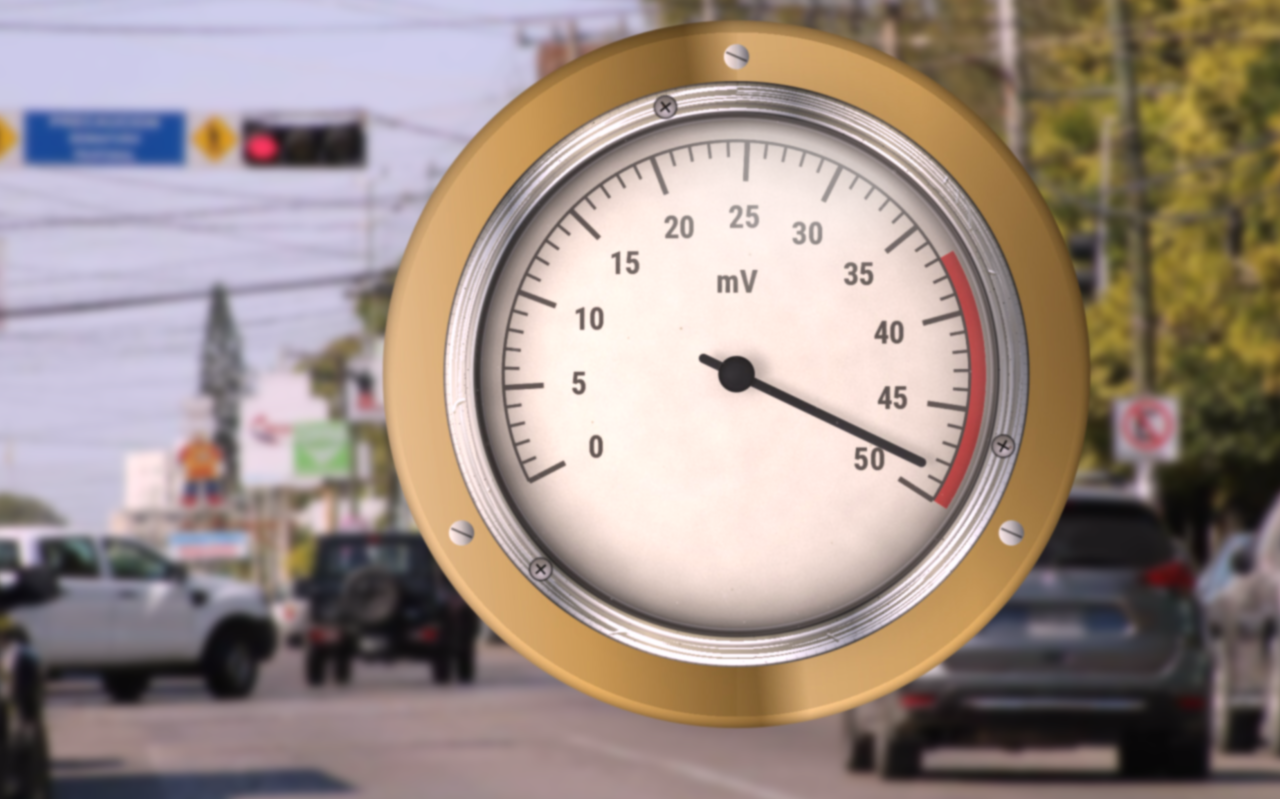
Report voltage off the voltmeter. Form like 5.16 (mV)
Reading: 48.5 (mV)
